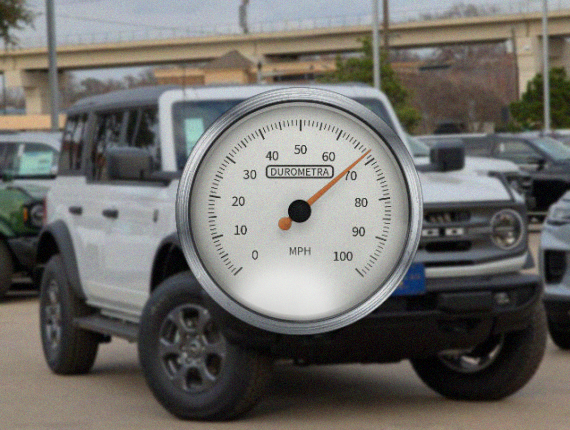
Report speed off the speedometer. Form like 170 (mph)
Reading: 68 (mph)
